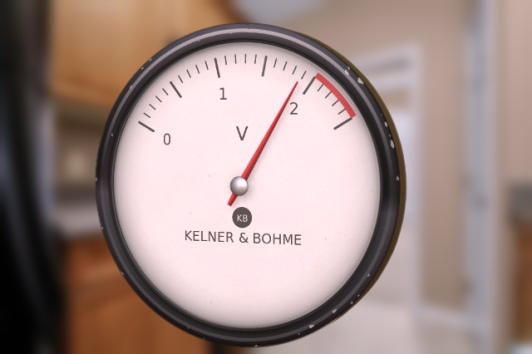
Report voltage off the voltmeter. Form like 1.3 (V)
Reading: 1.9 (V)
